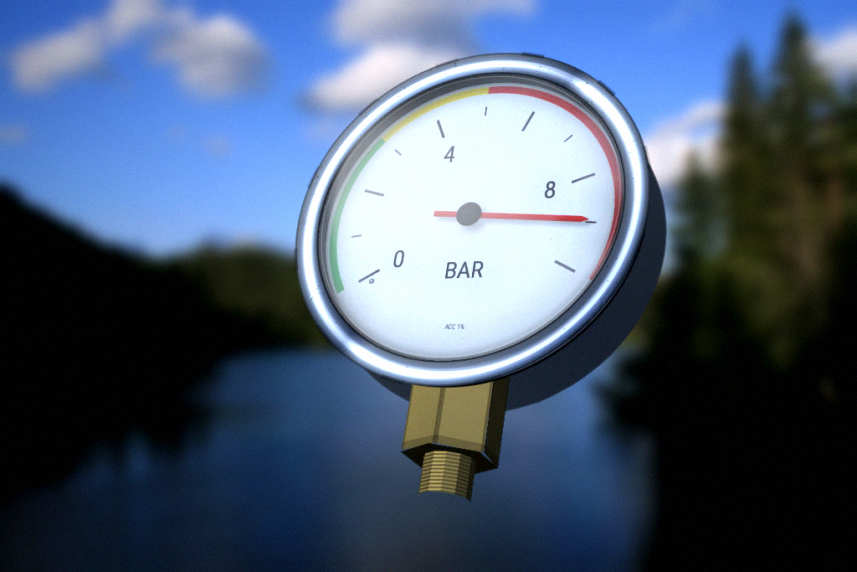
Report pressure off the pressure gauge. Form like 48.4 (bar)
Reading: 9 (bar)
